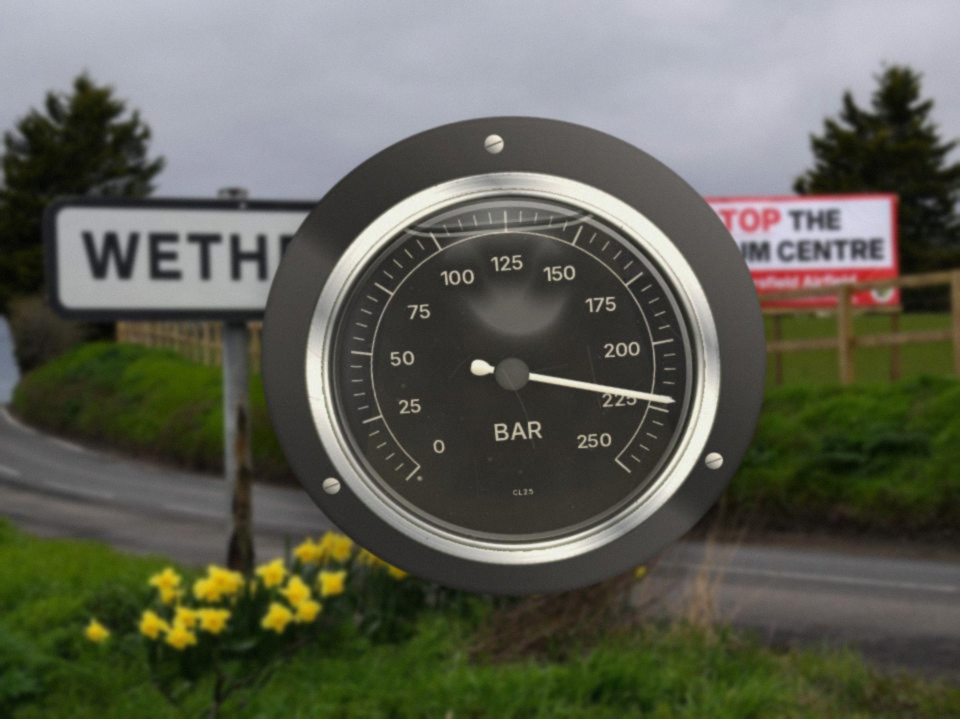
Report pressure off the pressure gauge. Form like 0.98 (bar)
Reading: 220 (bar)
